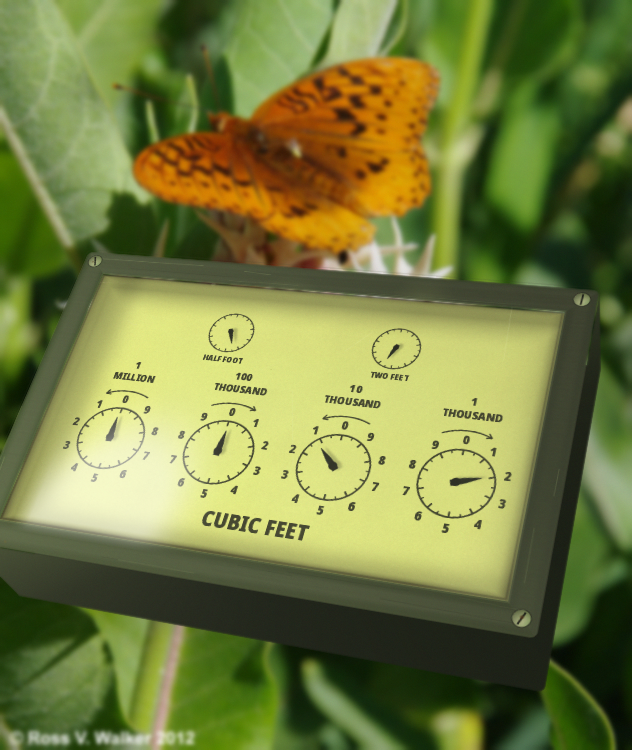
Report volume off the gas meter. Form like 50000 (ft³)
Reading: 1200 (ft³)
